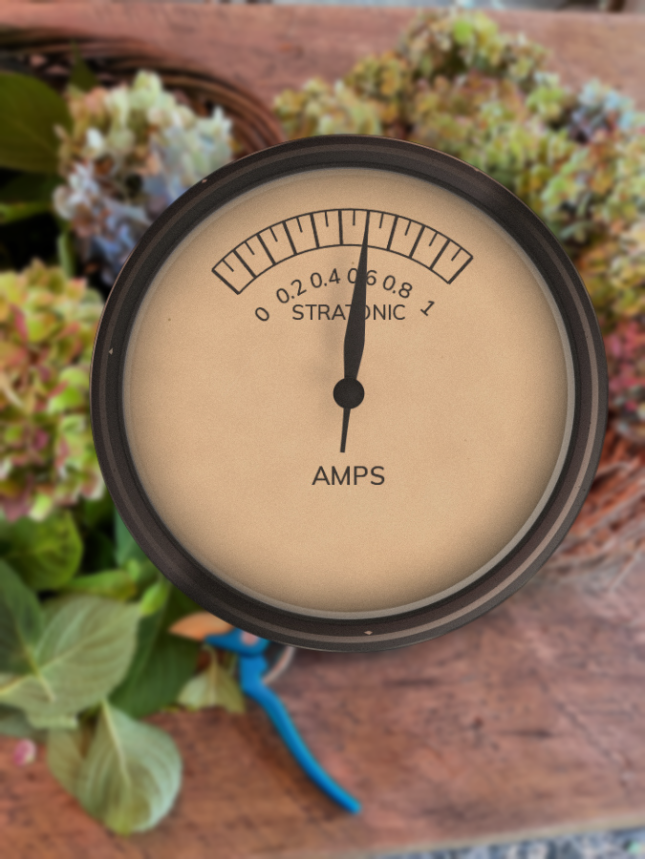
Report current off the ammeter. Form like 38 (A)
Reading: 0.6 (A)
